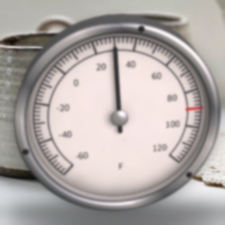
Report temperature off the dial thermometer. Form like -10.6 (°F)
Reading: 30 (°F)
